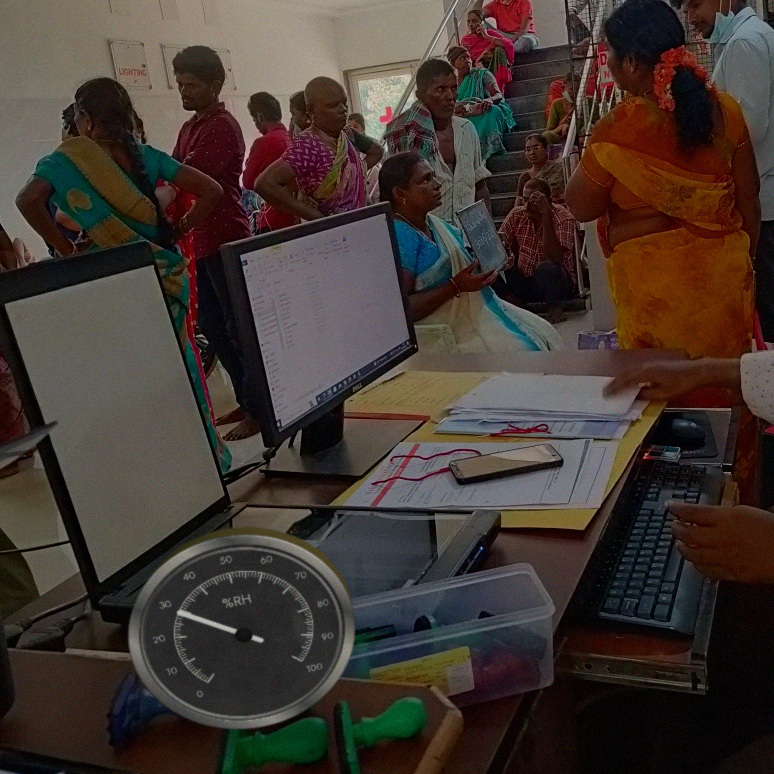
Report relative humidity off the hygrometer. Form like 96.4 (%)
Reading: 30 (%)
